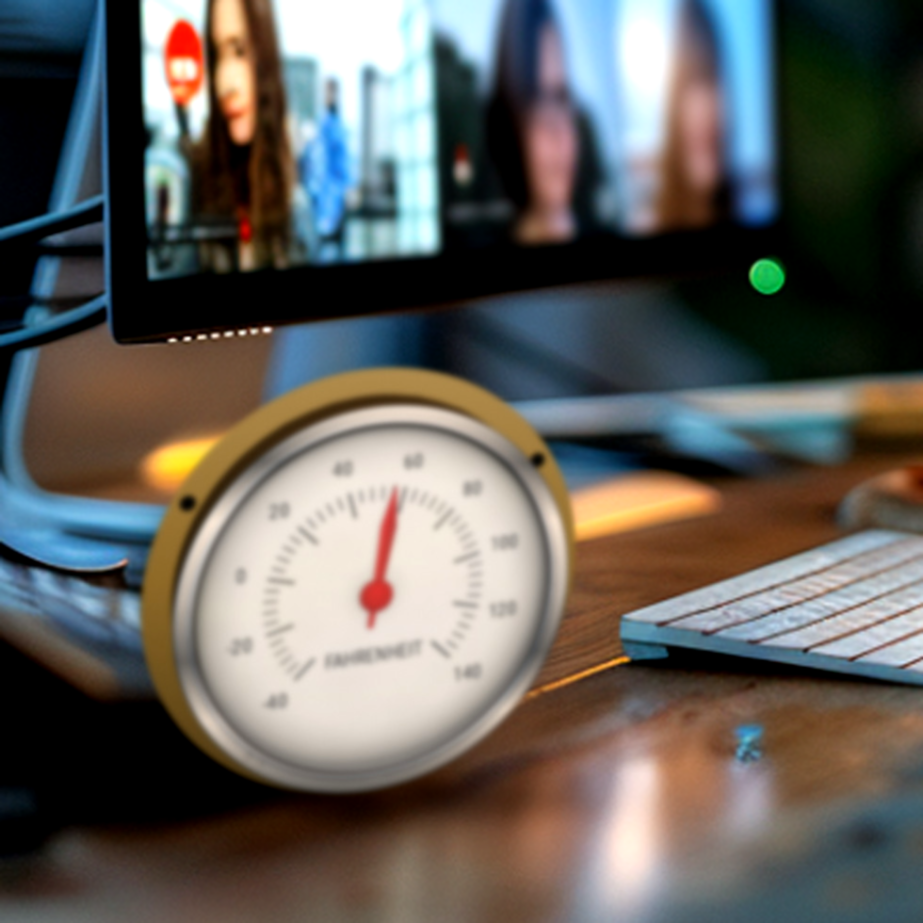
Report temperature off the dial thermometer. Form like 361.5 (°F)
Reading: 56 (°F)
